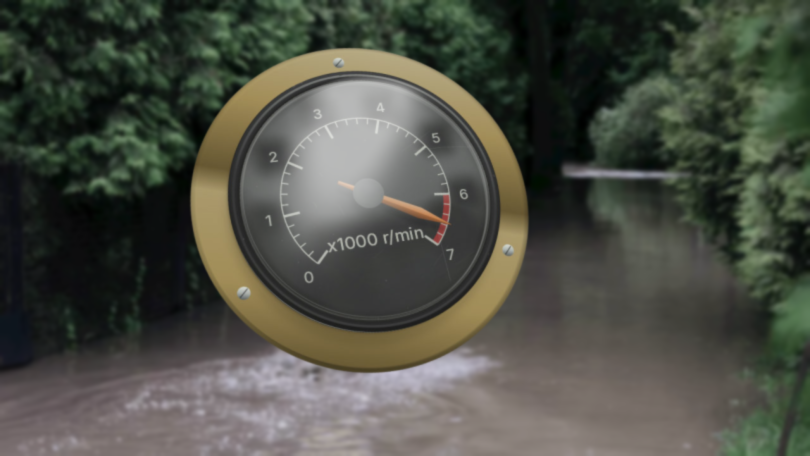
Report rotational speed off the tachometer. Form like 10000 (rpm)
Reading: 6600 (rpm)
